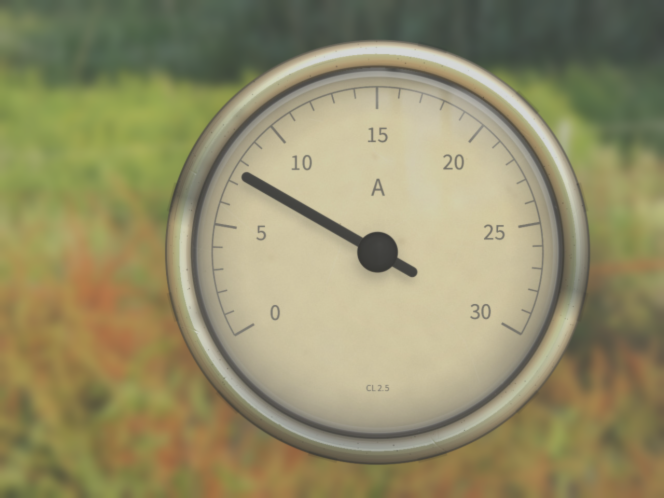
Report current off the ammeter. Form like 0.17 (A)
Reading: 7.5 (A)
